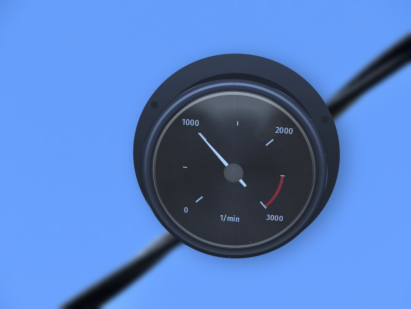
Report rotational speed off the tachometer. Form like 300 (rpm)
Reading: 1000 (rpm)
